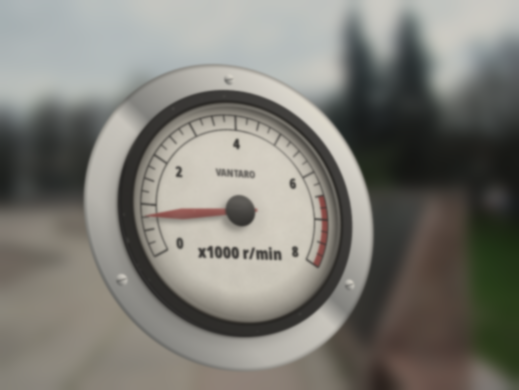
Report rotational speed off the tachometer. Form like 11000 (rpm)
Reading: 750 (rpm)
